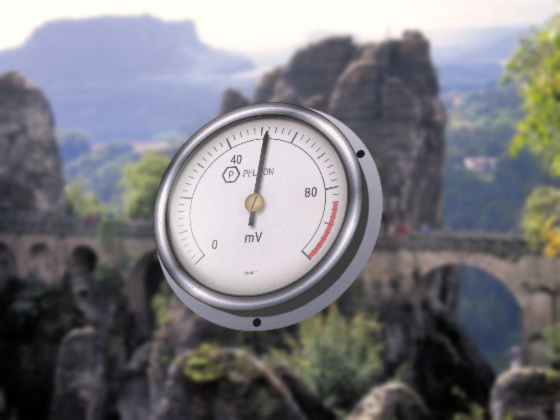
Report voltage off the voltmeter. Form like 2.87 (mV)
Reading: 52 (mV)
